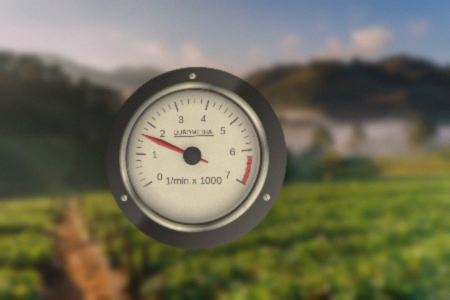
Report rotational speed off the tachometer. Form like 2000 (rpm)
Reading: 1600 (rpm)
